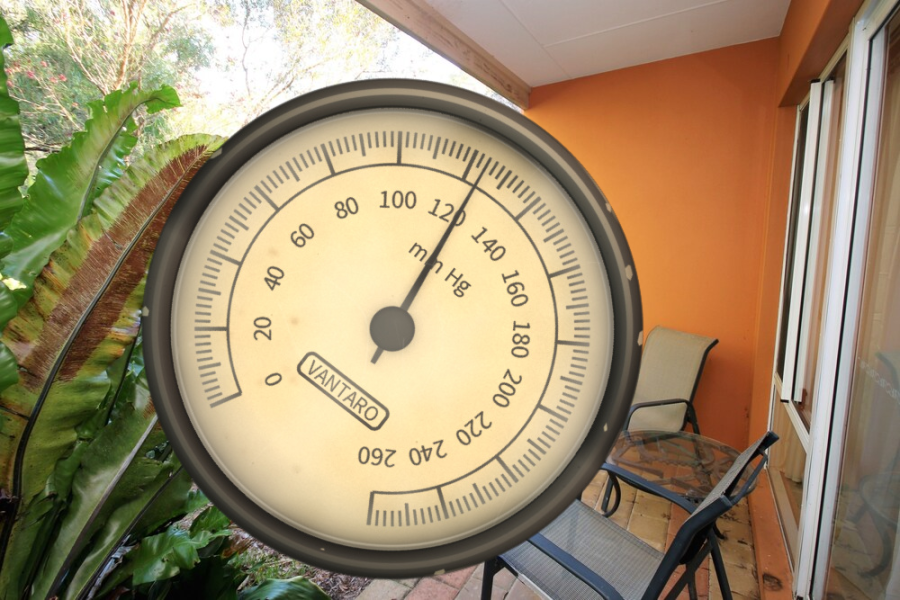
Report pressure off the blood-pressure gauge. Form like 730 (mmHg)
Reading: 124 (mmHg)
